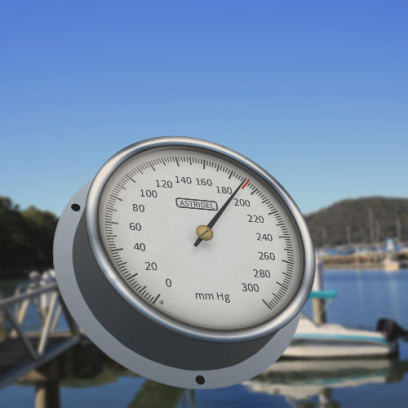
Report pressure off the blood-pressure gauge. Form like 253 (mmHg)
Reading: 190 (mmHg)
